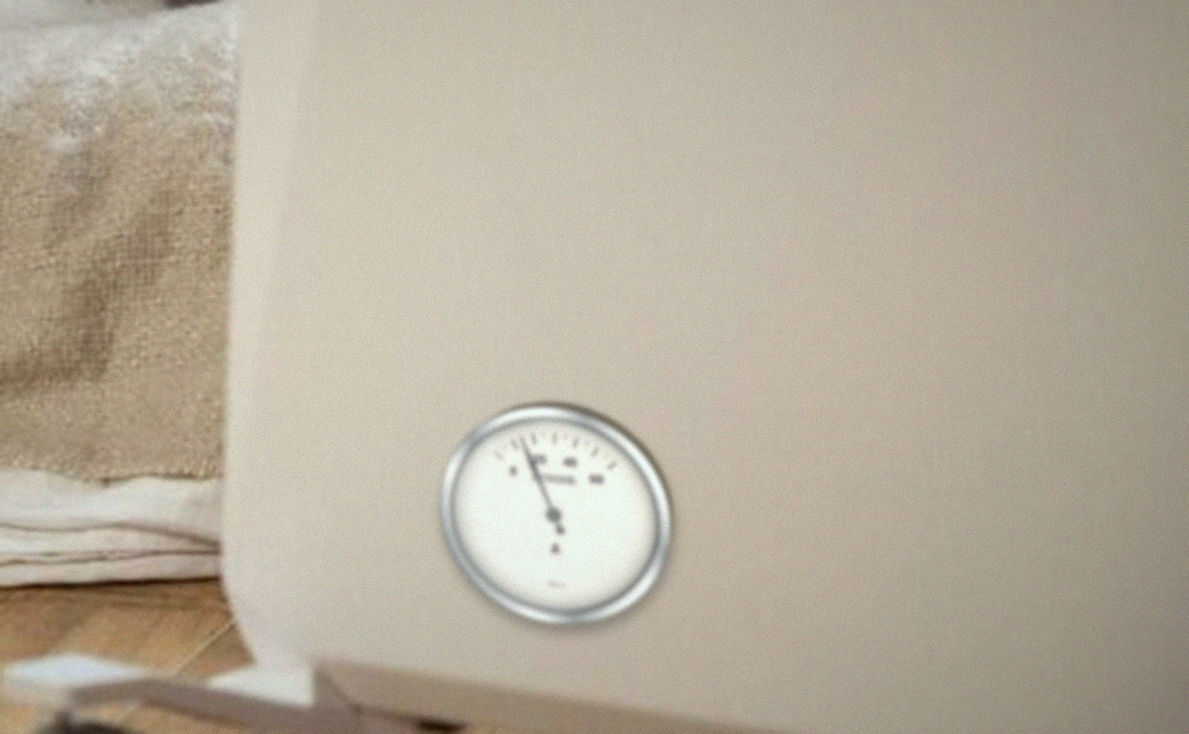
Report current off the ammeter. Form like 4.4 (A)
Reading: 15 (A)
